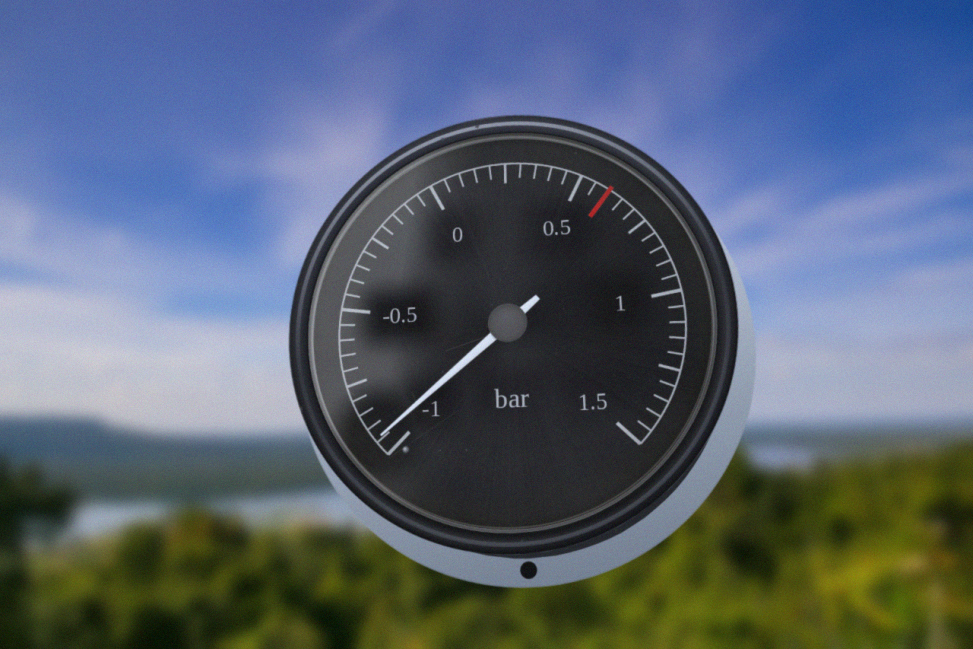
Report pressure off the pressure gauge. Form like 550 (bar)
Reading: -0.95 (bar)
